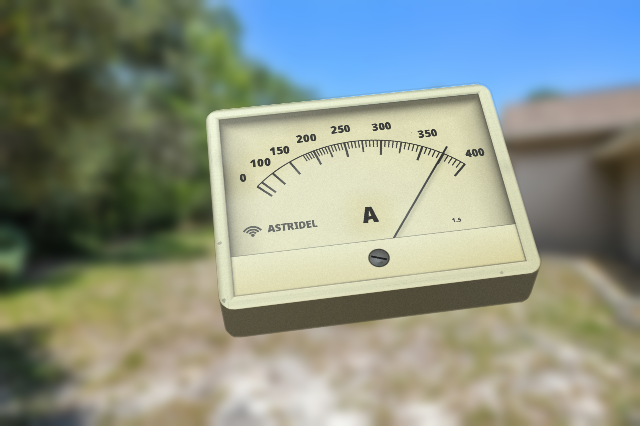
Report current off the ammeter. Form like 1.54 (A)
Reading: 375 (A)
